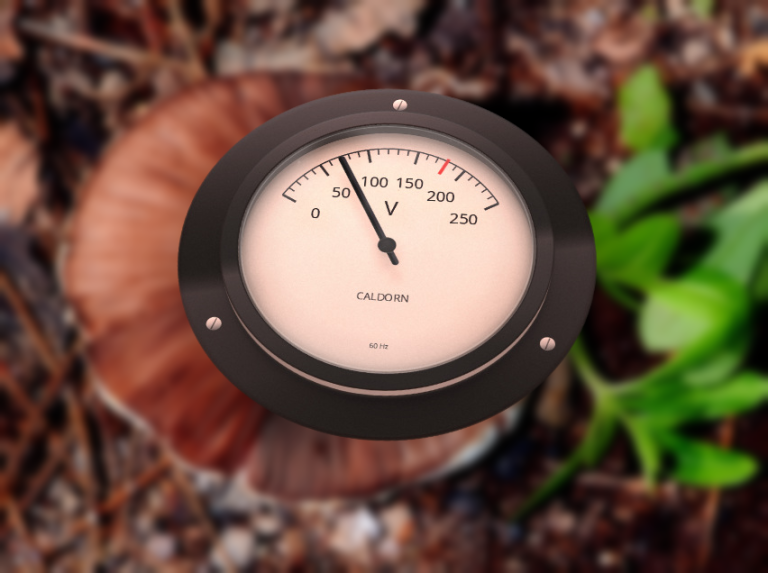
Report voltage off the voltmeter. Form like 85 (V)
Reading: 70 (V)
